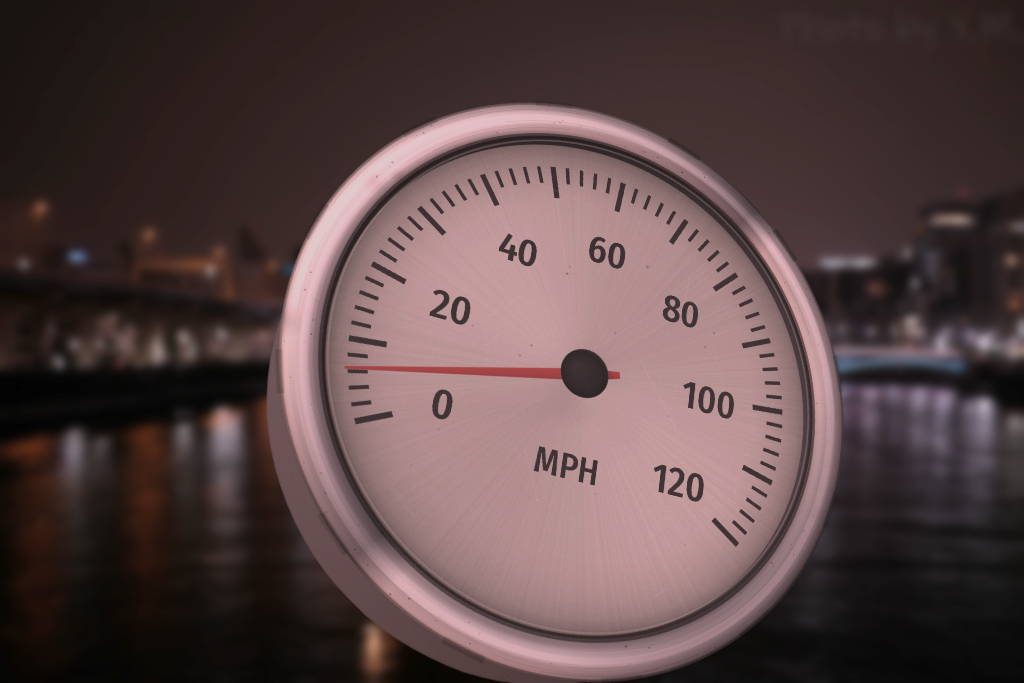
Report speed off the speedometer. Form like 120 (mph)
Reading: 6 (mph)
